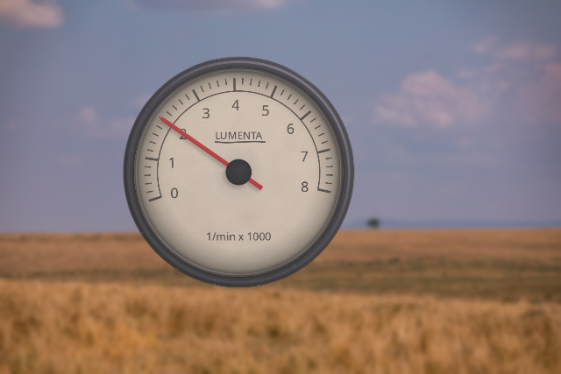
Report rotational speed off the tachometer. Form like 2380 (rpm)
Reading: 2000 (rpm)
